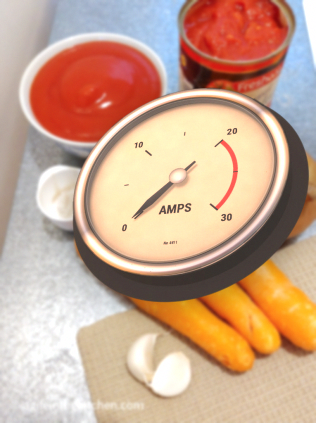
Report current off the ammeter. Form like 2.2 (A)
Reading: 0 (A)
